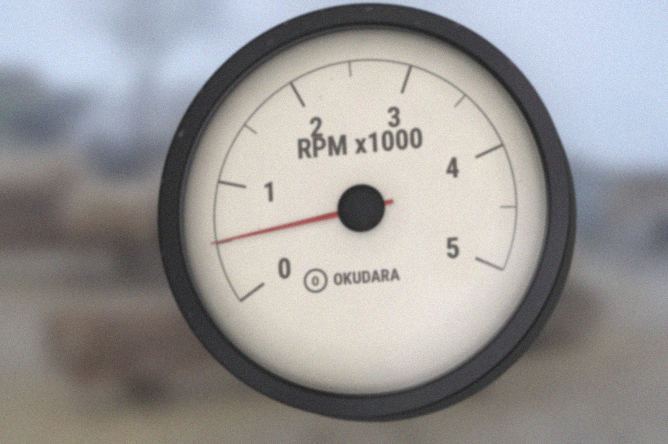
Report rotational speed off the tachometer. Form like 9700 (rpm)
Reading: 500 (rpm)
